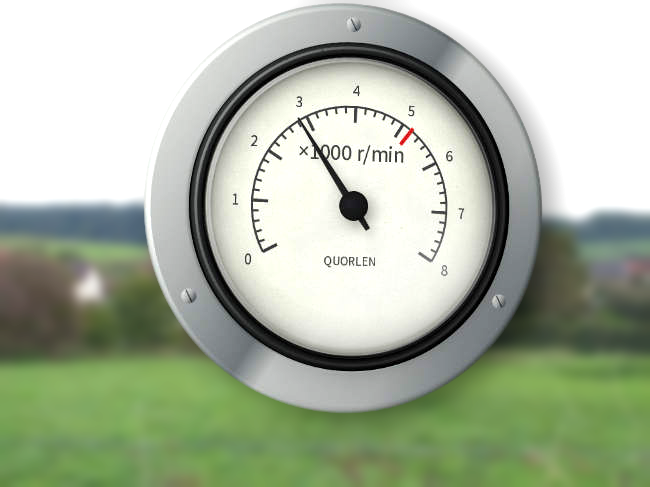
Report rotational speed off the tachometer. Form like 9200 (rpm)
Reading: 2800 (rpm)
